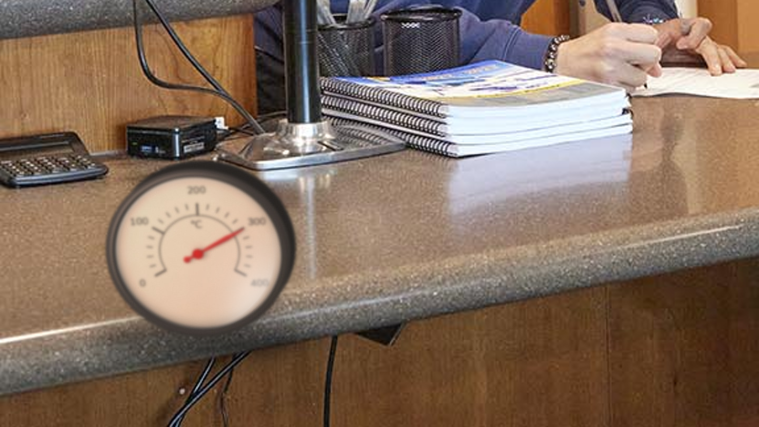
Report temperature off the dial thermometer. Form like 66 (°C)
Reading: 300 (°C)
